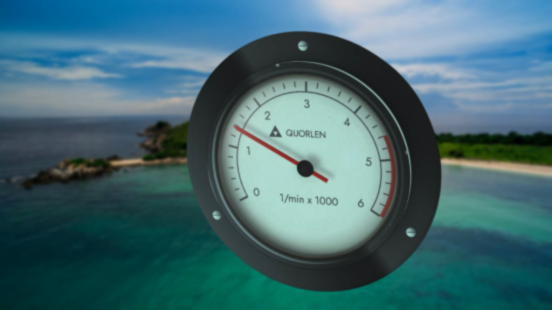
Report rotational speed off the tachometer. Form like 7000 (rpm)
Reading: 1400 (rpm)
